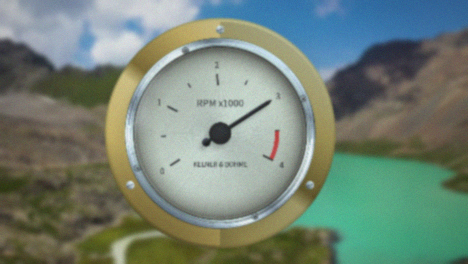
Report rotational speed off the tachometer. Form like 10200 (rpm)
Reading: 3000 (rpm)
